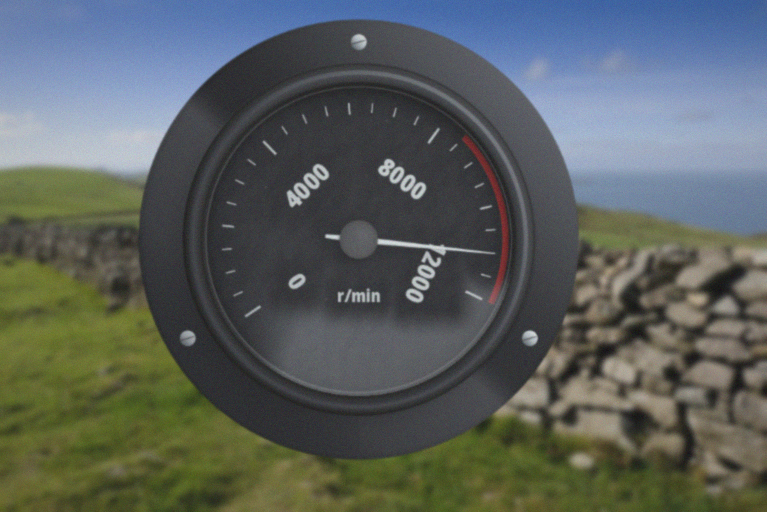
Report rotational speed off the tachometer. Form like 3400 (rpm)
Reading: 11000 (rpm)
